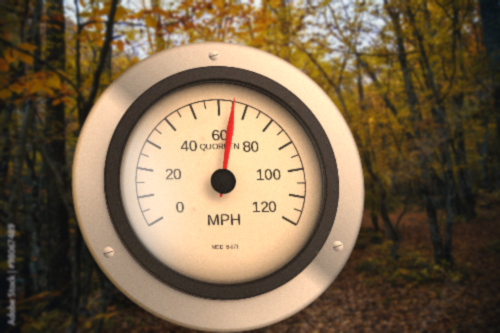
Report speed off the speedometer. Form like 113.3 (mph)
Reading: 65 (mph)
